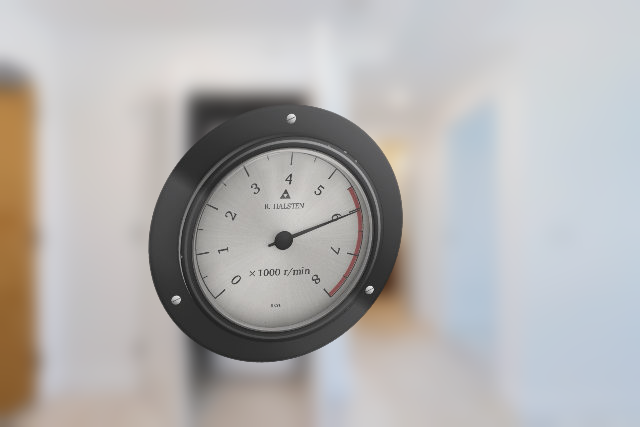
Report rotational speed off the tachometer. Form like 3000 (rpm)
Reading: 6000 (rpm)
